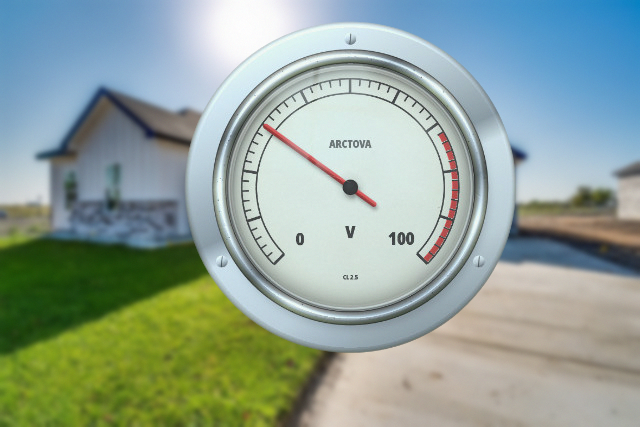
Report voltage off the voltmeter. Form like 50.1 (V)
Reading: 30 (V)
